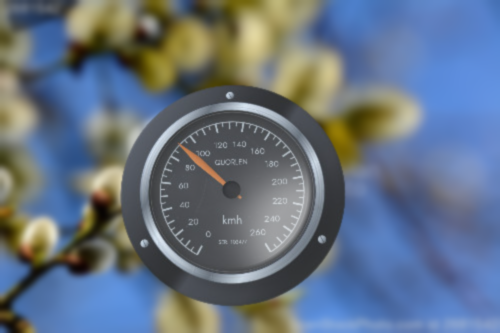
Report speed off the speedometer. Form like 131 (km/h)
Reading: 90 (km/h)
